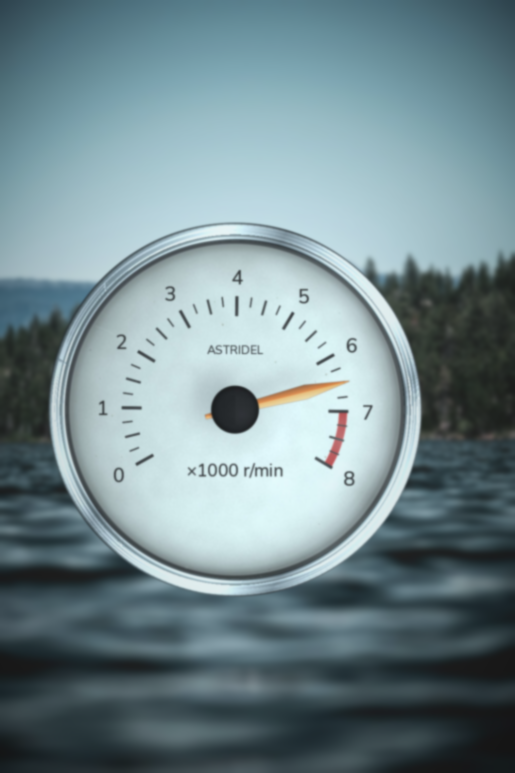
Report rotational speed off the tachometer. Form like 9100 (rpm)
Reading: 6500 (rpm)
